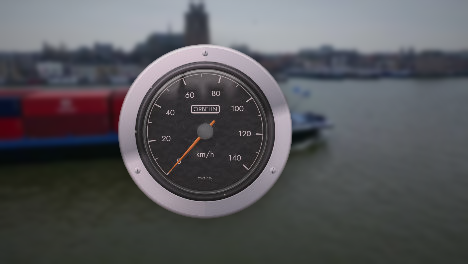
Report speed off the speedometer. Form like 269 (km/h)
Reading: 0 (km/h)
